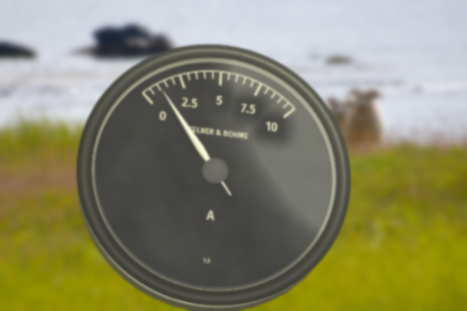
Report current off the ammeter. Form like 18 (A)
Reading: 1 (A)
